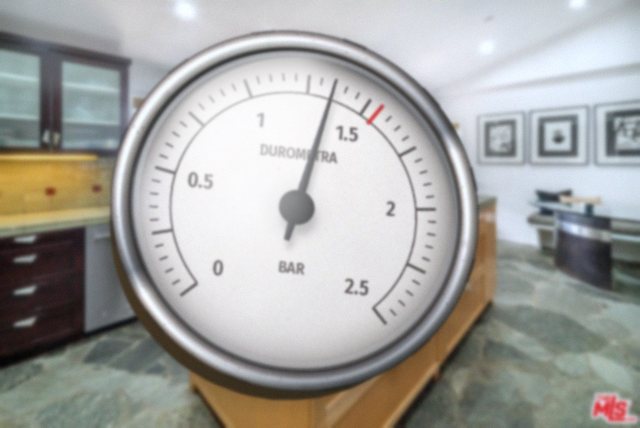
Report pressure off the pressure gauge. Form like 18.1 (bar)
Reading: 1.35 (bar)
